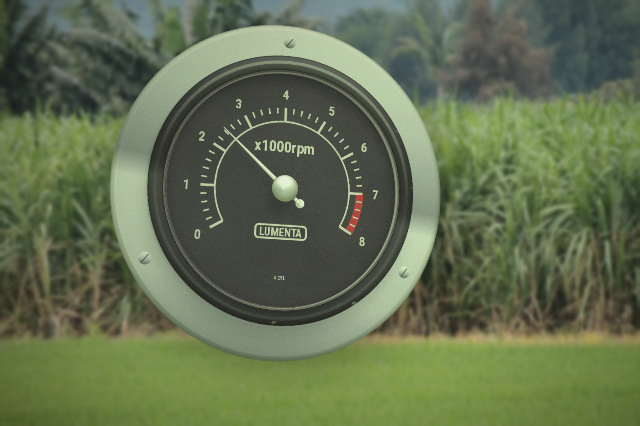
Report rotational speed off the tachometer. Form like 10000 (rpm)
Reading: 2400 (rpm)
